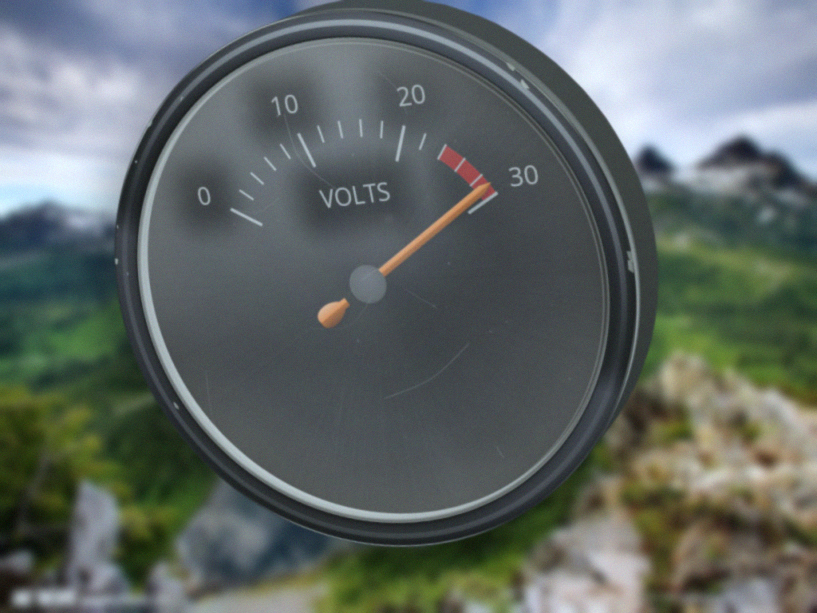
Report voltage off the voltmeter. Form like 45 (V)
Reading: 29 (V)
